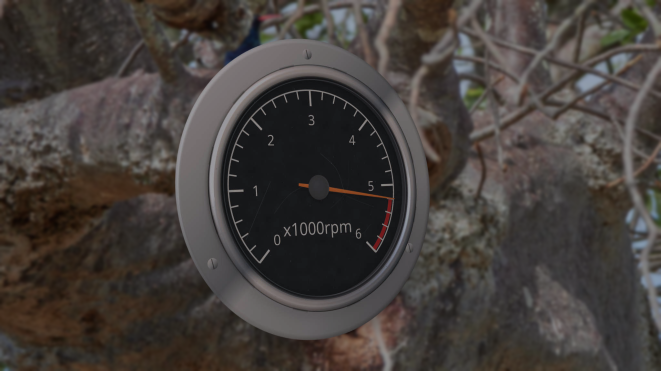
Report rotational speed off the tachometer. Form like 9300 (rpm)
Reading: 5200 (rpm)
